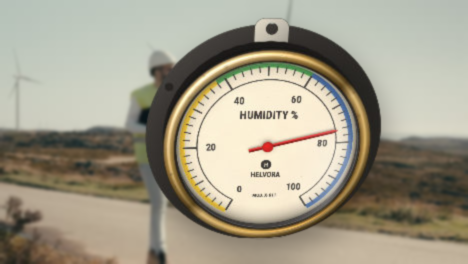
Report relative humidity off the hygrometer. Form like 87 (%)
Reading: 76 (%)
